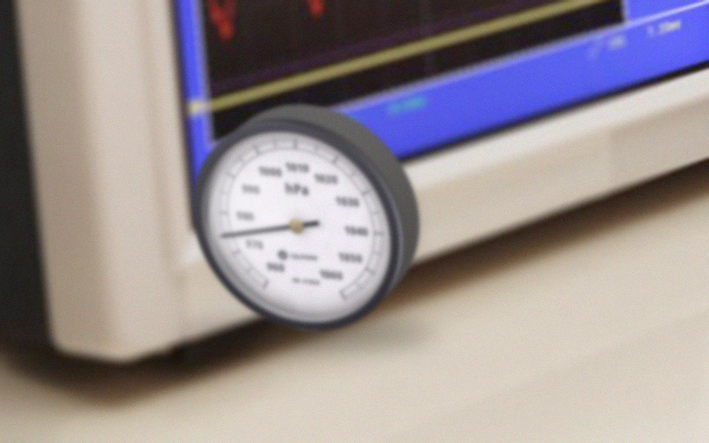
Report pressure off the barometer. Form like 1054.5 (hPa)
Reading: 975 (hPa)
